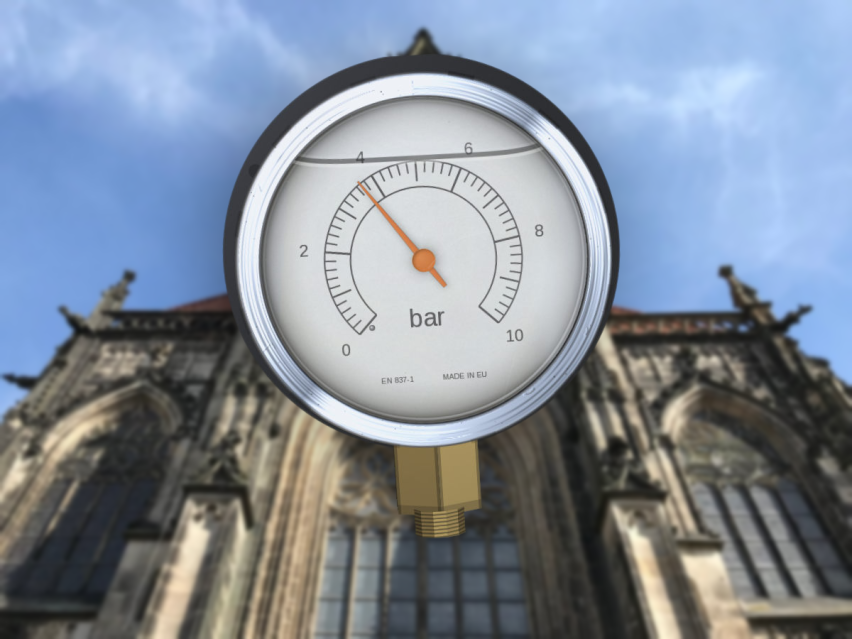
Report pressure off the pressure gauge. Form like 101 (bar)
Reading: 3.7 (bar)
